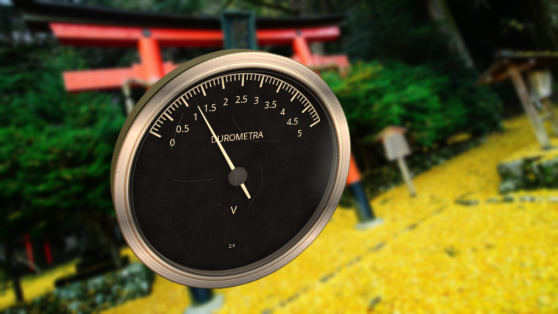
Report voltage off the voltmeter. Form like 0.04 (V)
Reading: 1.2 (V)
